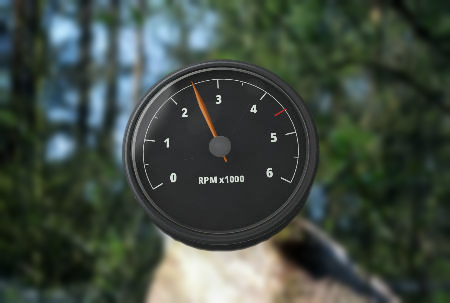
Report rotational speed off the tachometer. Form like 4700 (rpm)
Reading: 2500 (rpm)
